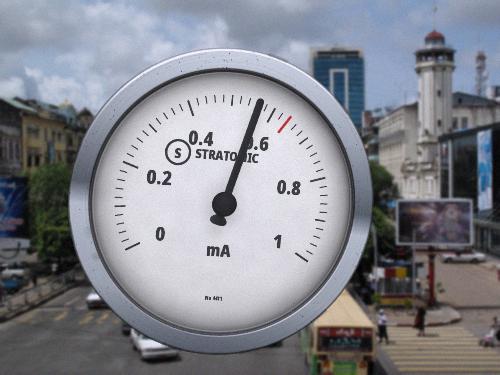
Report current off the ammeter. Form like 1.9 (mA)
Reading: 0.56 (mA)
